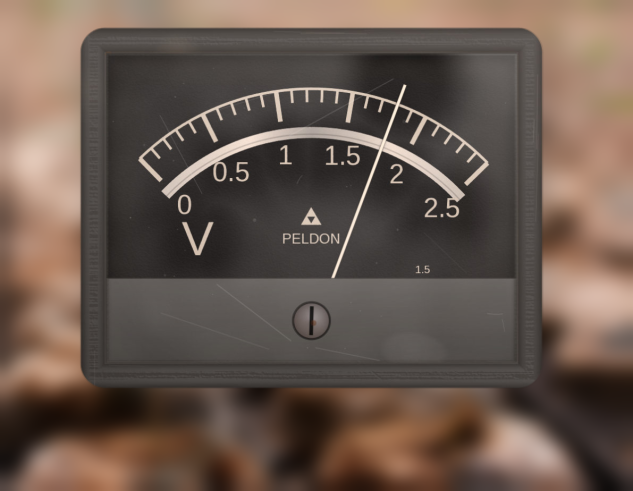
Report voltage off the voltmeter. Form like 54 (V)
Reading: 1.8 (V)
